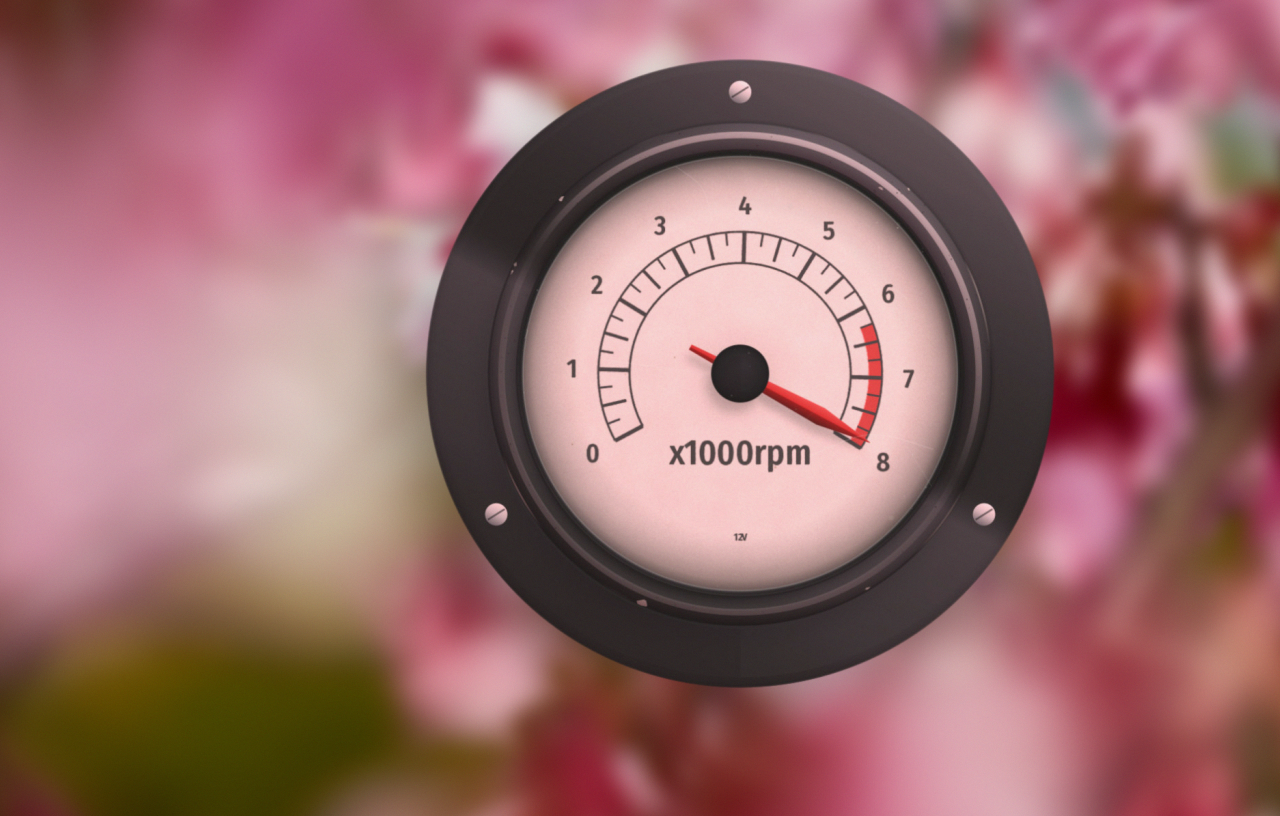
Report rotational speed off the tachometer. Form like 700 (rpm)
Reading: 7875 (rpm)
